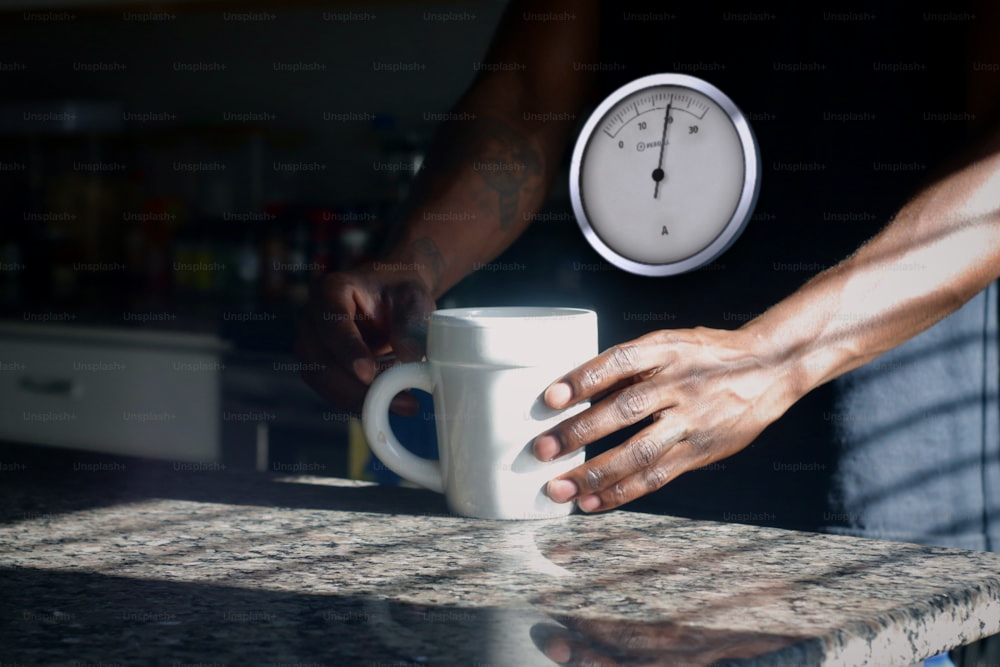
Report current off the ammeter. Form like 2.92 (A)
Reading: 20 (A)
